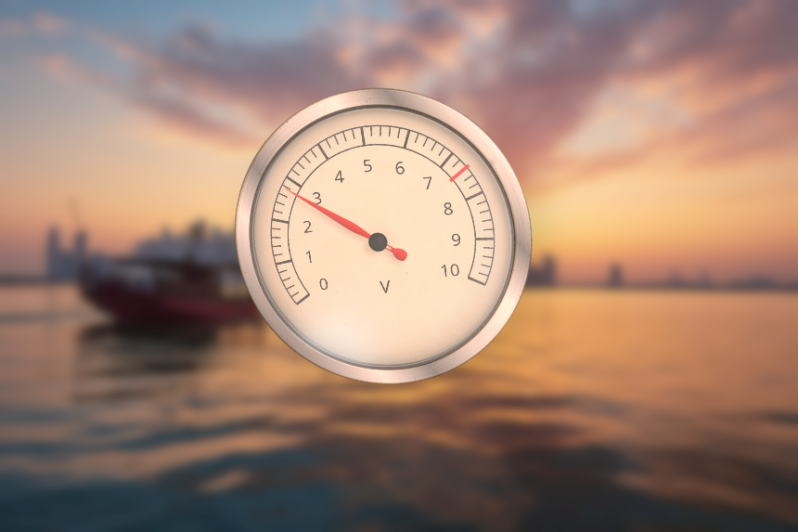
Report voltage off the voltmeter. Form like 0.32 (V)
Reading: 2.8 (V)
